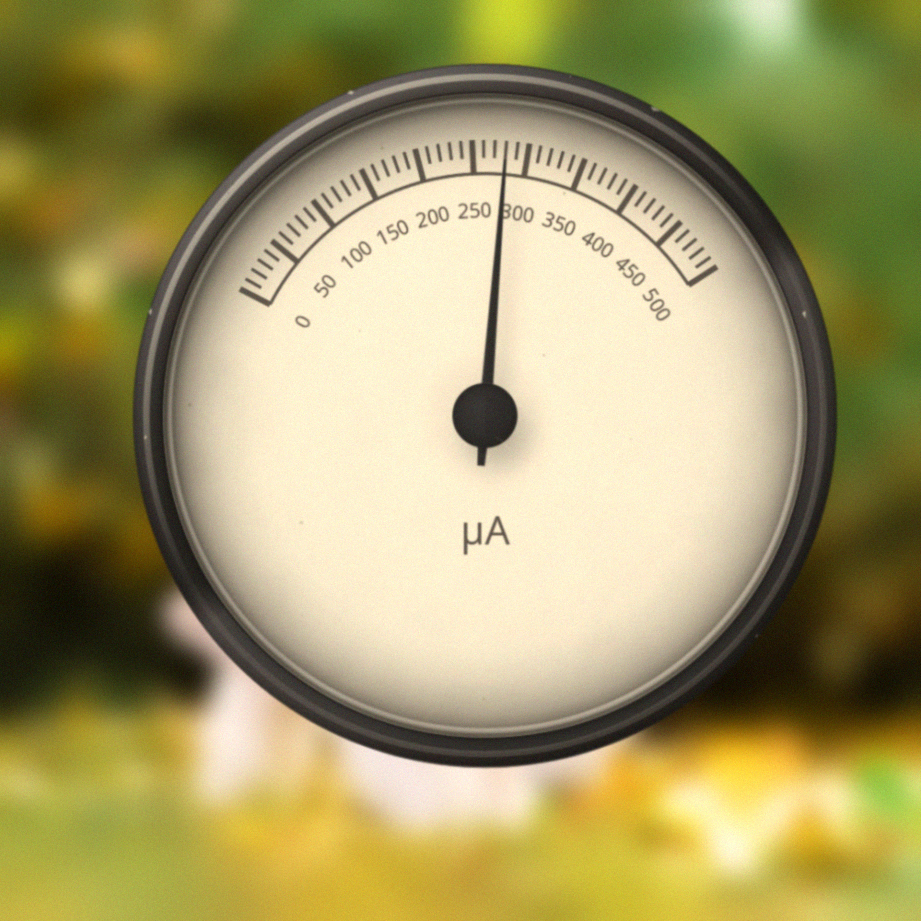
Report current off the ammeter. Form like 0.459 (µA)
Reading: 280 (µA)
